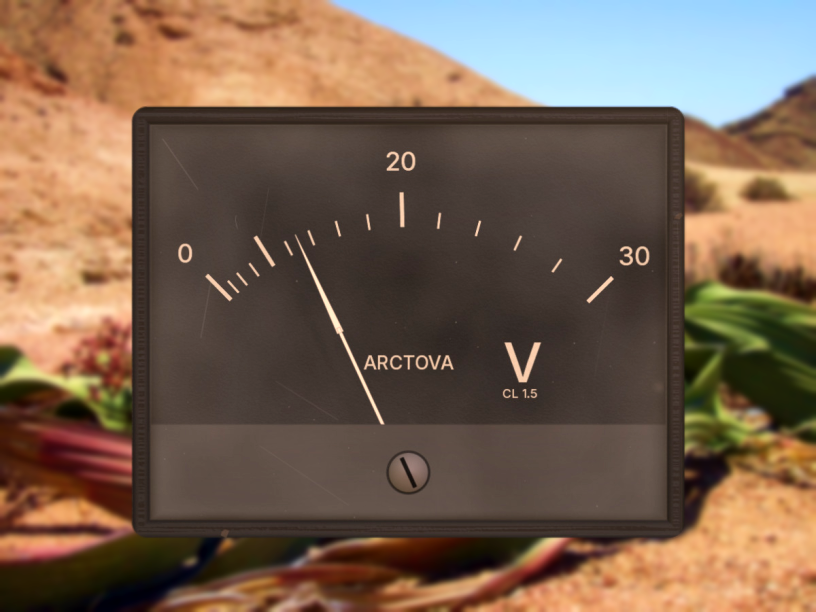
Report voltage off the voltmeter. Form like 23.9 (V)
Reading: 13 (V)
